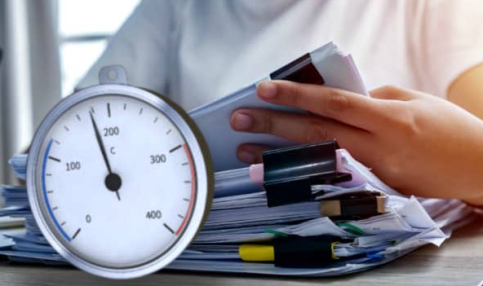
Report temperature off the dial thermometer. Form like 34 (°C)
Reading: 180 (°C)
